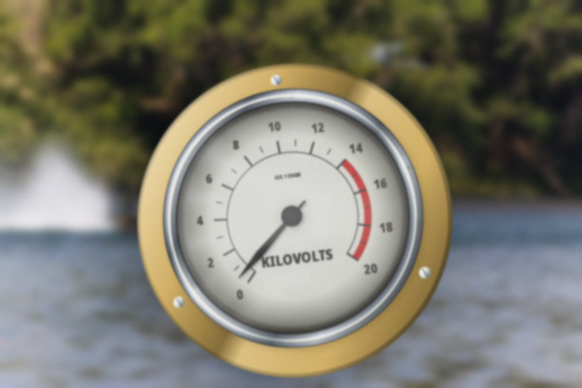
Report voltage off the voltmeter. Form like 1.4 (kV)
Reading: 0.5 (kV)
